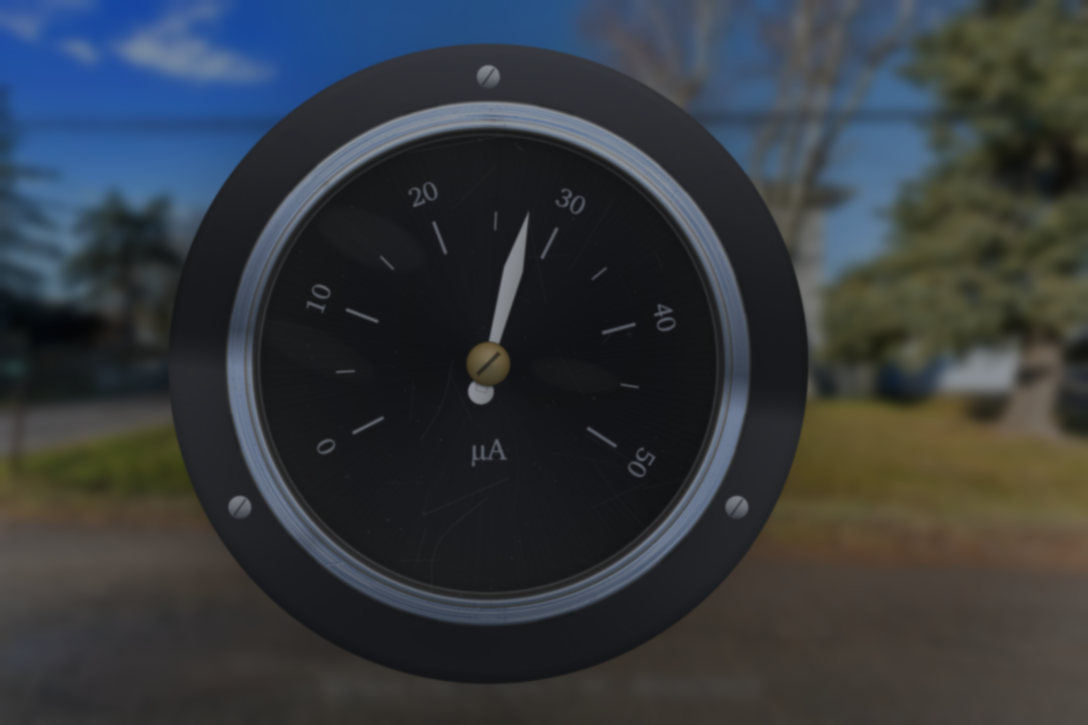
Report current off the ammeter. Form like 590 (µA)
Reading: 27.5 (µA)
